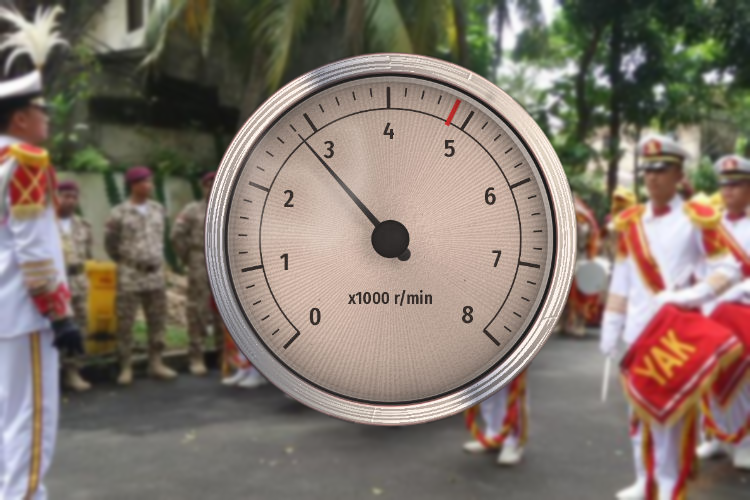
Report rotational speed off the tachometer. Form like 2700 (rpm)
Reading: 2800 (rpm)
